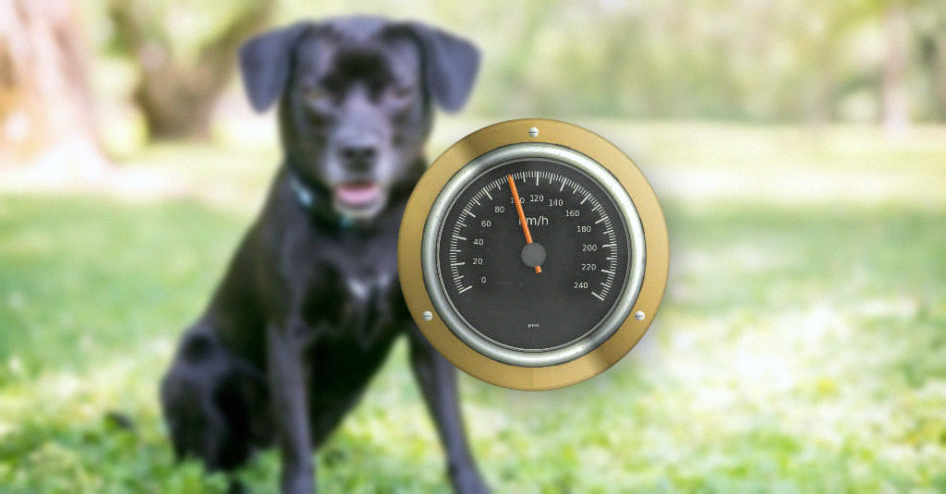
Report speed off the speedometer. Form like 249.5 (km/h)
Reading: 100 (km/h)
